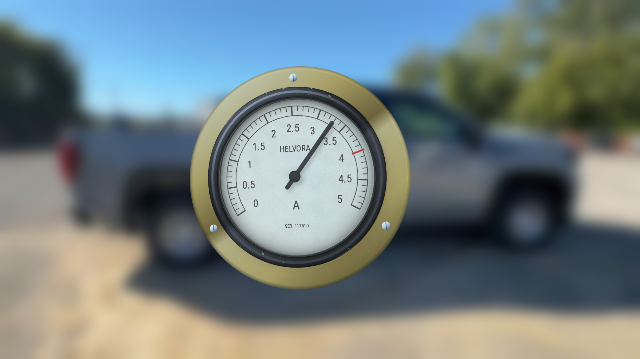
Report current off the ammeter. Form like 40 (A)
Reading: 3.3 (A)
